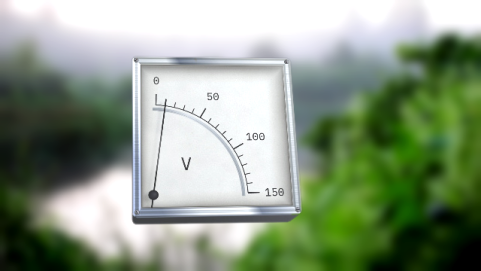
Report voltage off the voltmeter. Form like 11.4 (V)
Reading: 10 (V)
